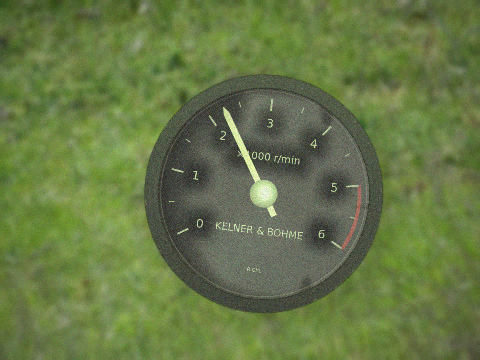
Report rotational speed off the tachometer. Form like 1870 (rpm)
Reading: 2250 (rpm)
